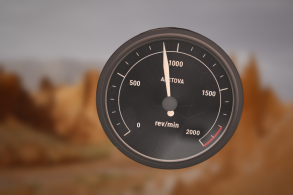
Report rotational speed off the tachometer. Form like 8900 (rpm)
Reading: 900 (rpm)
